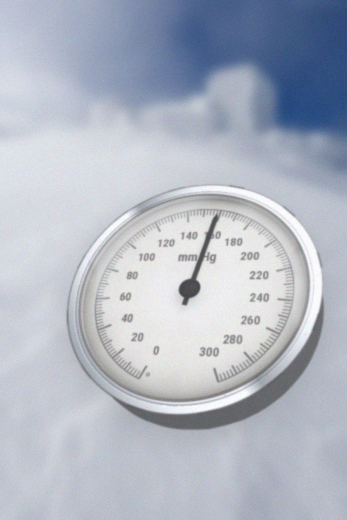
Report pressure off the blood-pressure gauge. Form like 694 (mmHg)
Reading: 160 (mmHg)
